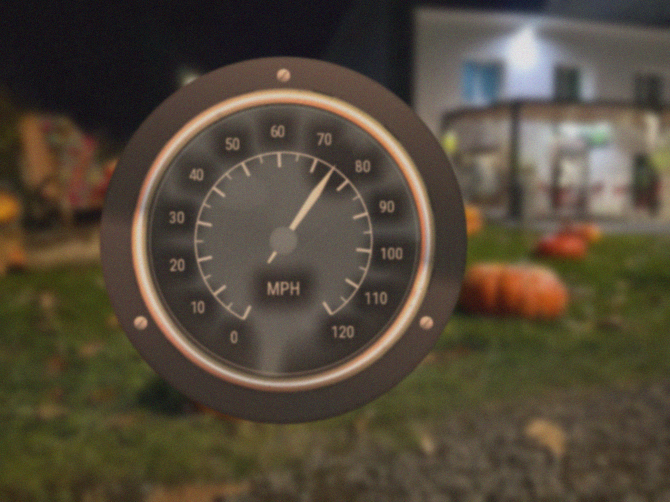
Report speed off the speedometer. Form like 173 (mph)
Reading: 75 (mph)
